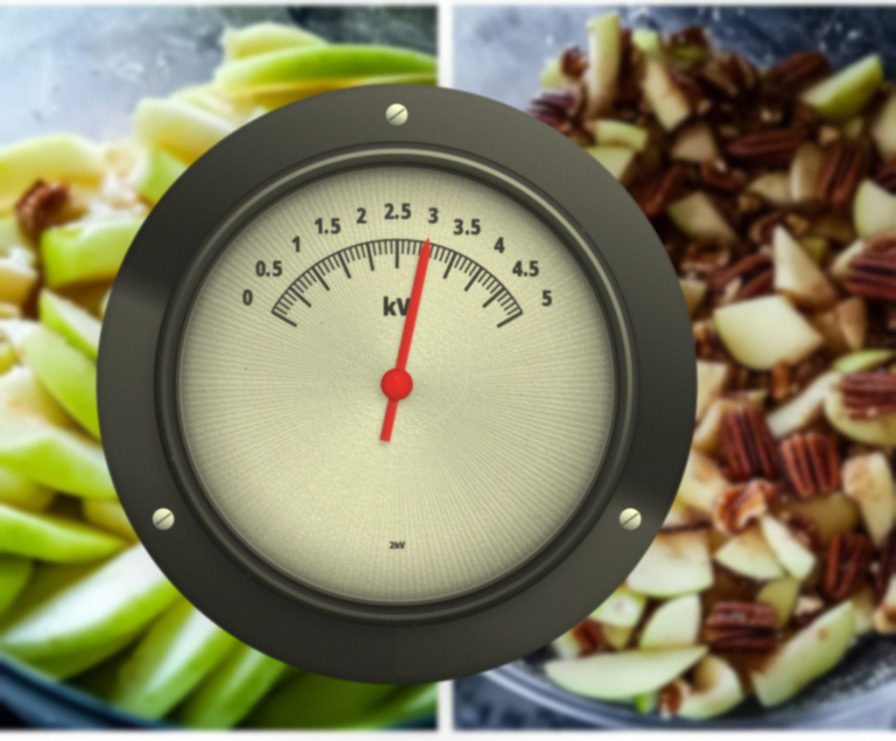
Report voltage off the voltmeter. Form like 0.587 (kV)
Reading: 3 (kV)
